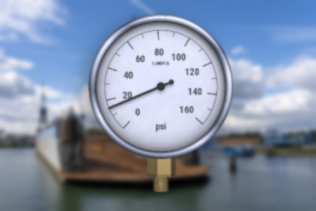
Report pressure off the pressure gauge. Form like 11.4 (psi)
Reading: 15 (psi)
